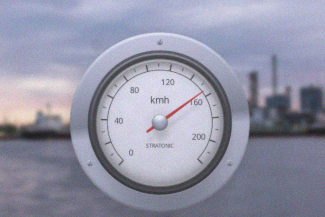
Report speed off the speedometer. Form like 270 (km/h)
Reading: 155 (km/h)
